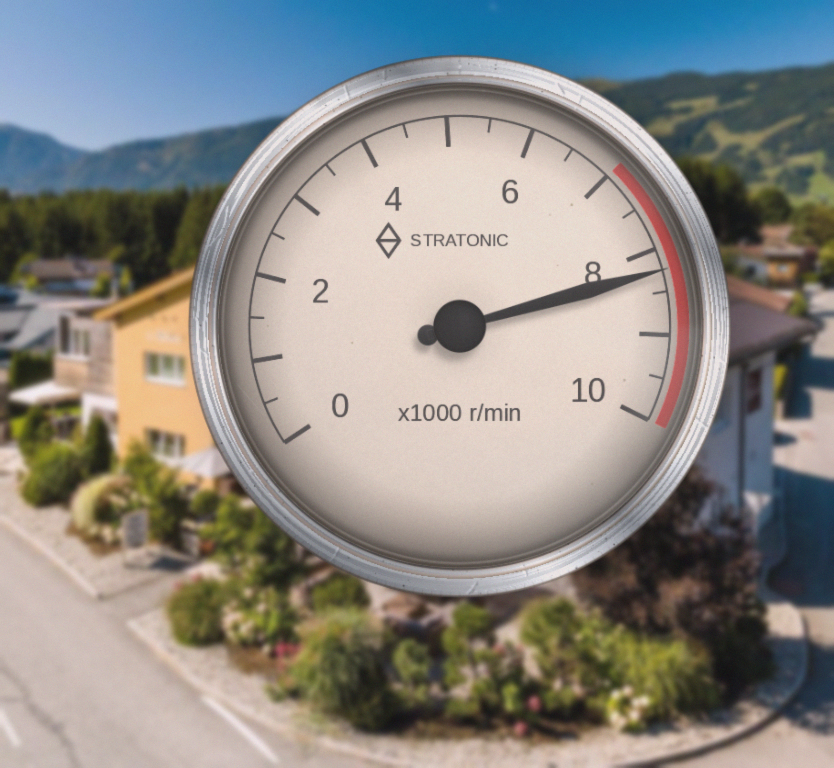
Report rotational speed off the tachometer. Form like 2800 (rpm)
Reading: 8250 (rpm)
